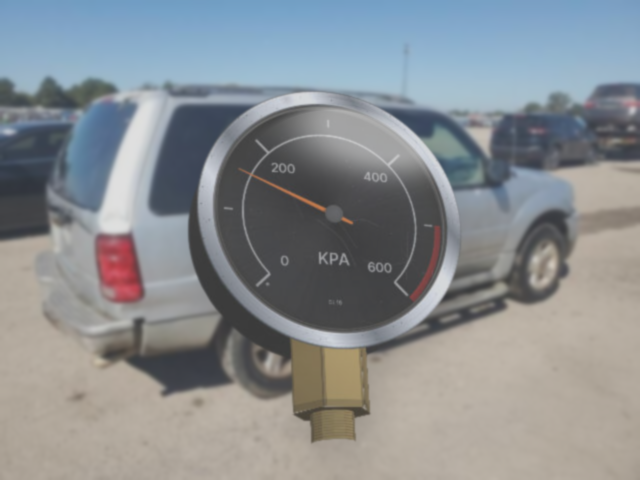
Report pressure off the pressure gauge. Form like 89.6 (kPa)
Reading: 150 (kPa)
